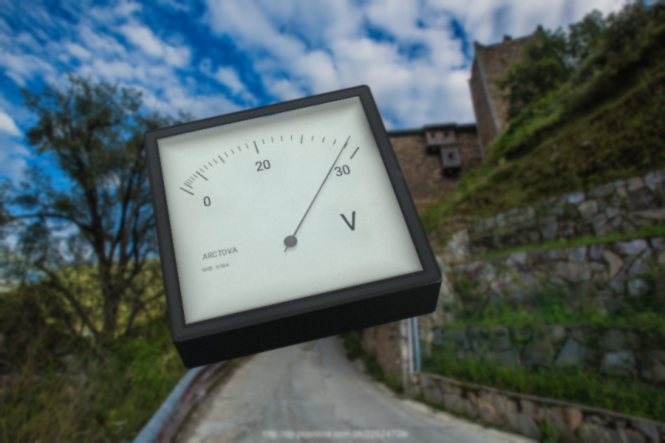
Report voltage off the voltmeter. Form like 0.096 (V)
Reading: 29 (V)
